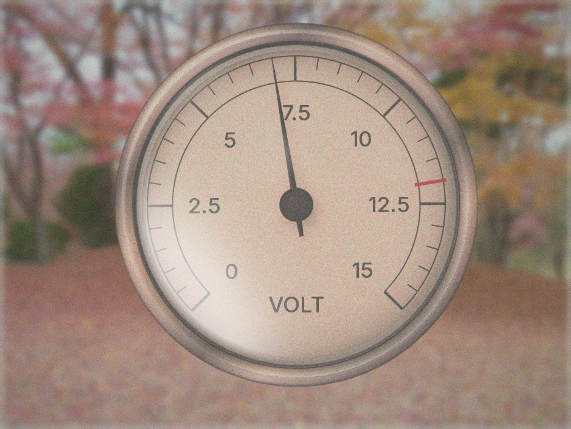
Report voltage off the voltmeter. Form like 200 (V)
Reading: 7 (V)
